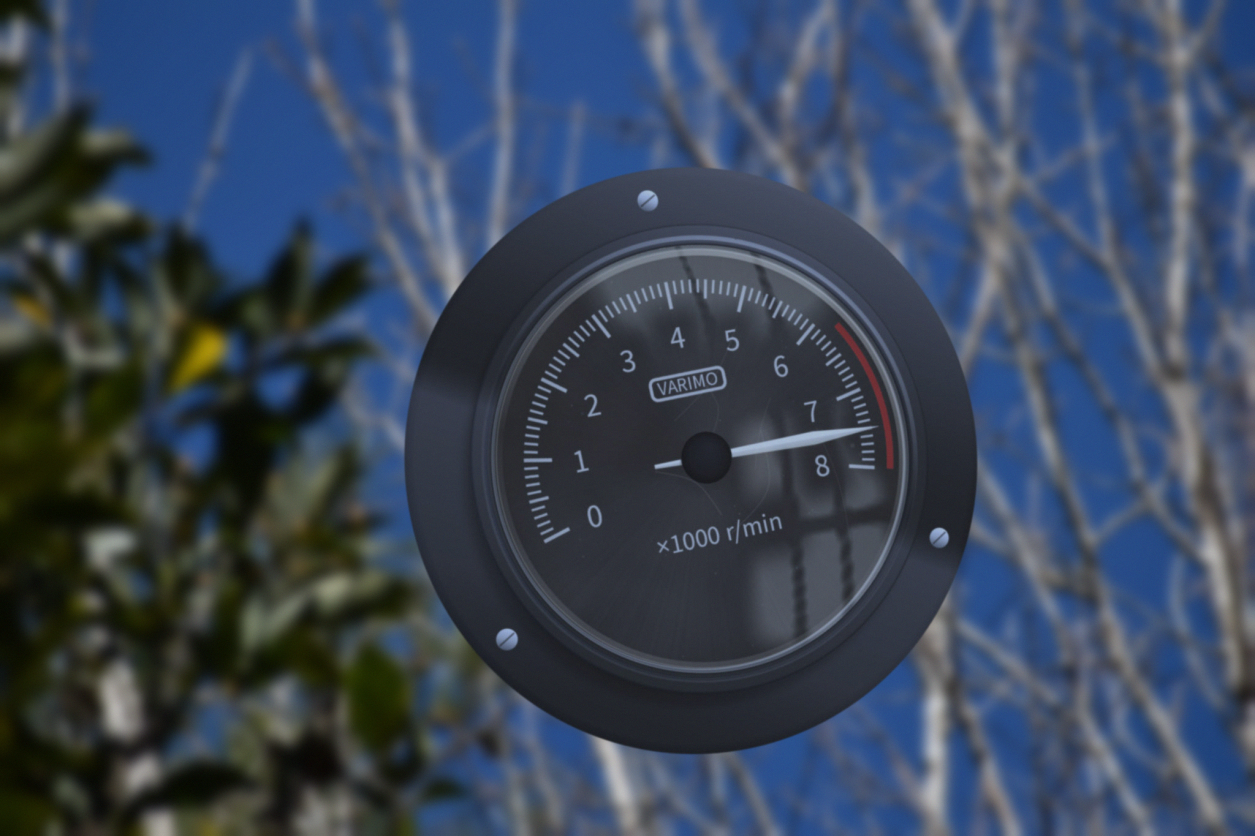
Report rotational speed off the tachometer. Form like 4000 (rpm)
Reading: 7500 (rpm)
